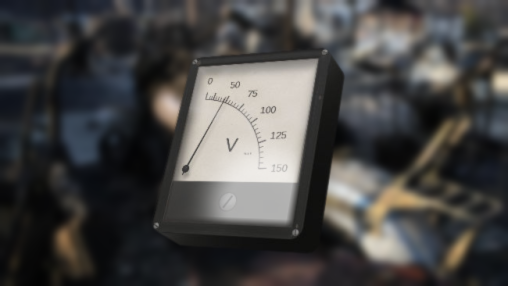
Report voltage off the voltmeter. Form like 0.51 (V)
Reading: 50 (V)
